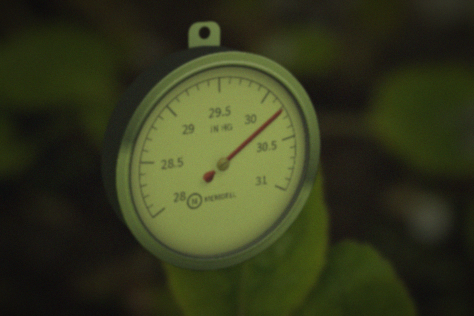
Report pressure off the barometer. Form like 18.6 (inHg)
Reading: 30.2 (inHg)
